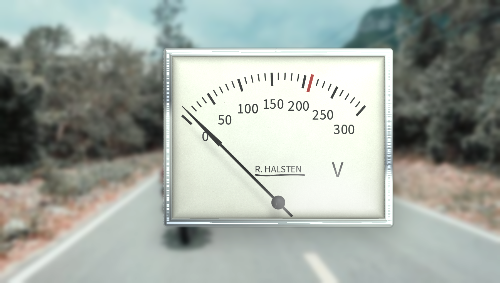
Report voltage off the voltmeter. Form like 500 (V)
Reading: 10 (V)
